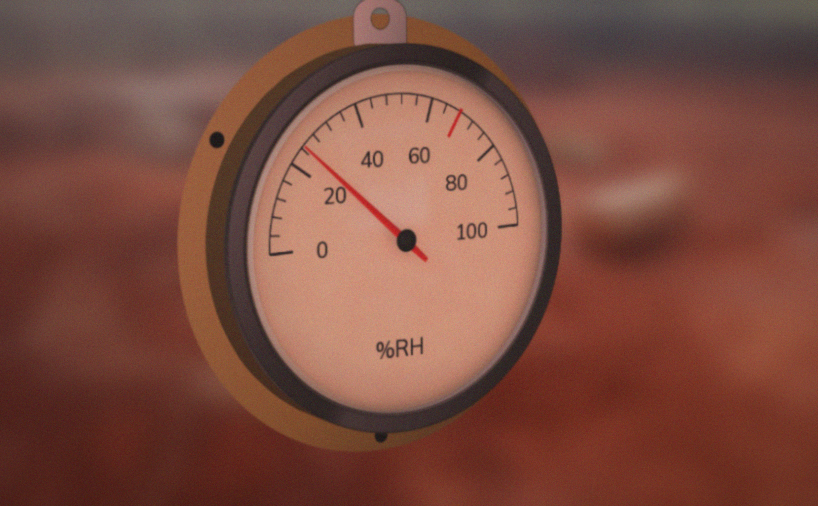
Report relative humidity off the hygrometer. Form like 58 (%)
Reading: 24 (%)
